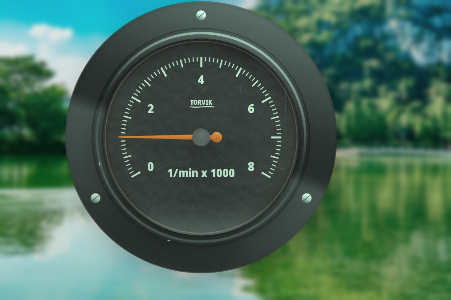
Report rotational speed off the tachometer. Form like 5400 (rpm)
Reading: 1000 (rpm)
